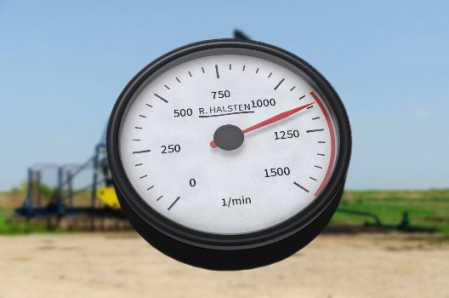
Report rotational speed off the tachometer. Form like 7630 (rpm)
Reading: 1150 (rpm)
